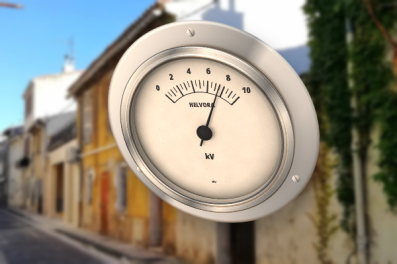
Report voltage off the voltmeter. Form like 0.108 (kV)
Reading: 7.5 (kV)
